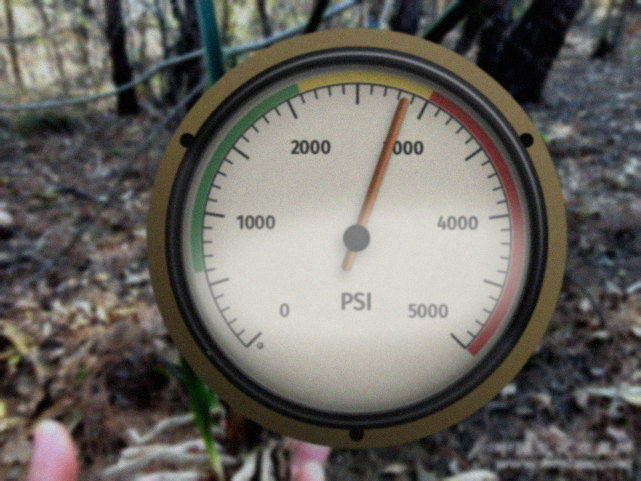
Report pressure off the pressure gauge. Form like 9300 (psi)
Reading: 2850 (psi)
